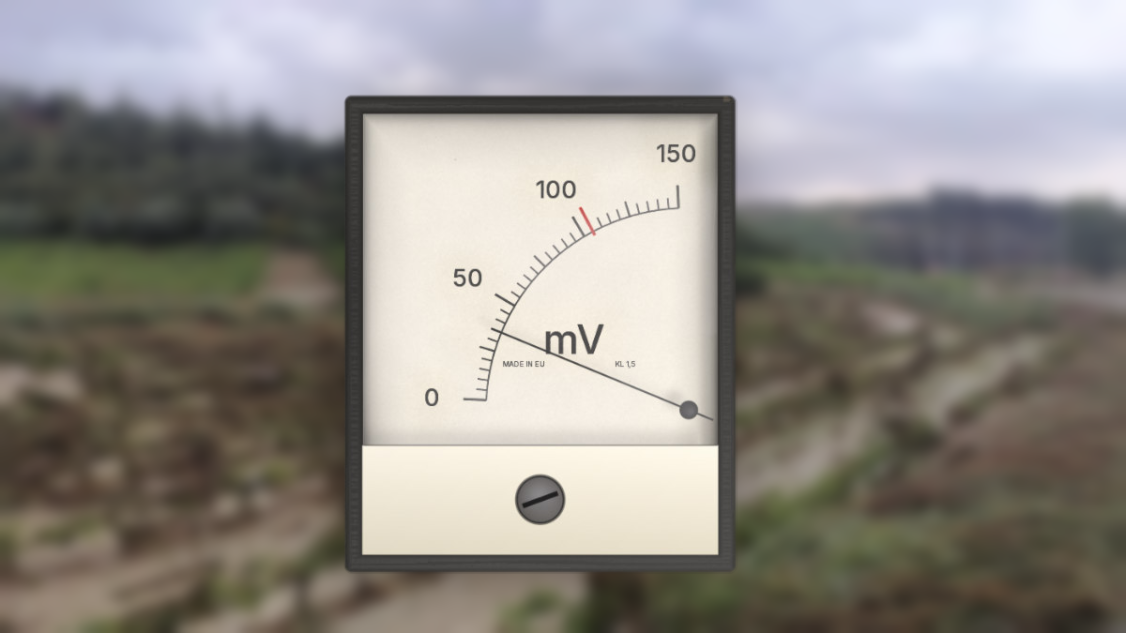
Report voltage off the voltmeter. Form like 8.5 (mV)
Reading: 35 (mV)
